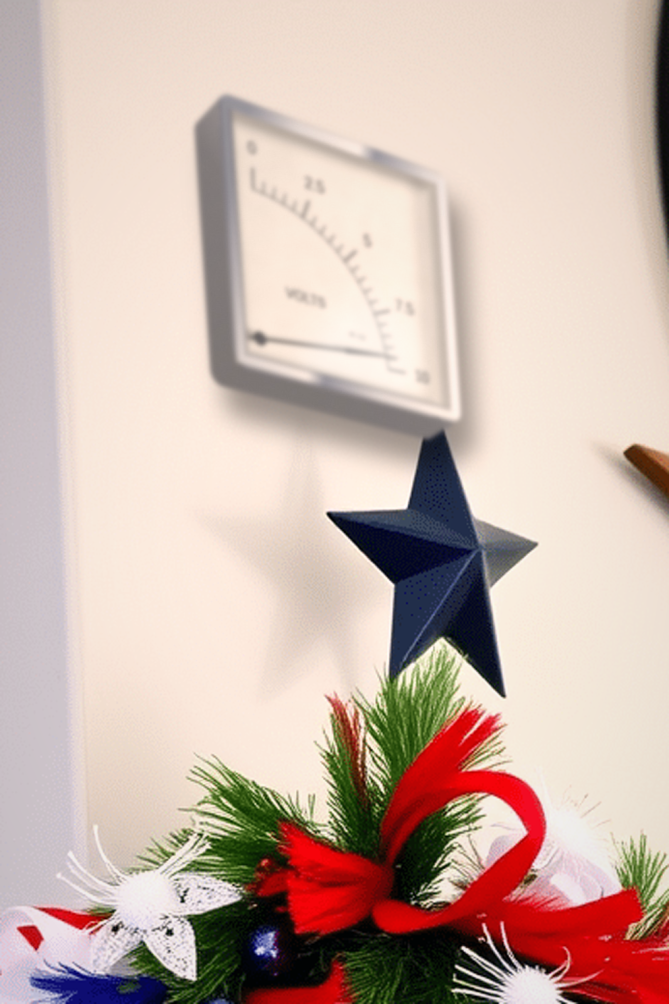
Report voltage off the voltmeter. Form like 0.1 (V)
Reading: 9.5 (V)
